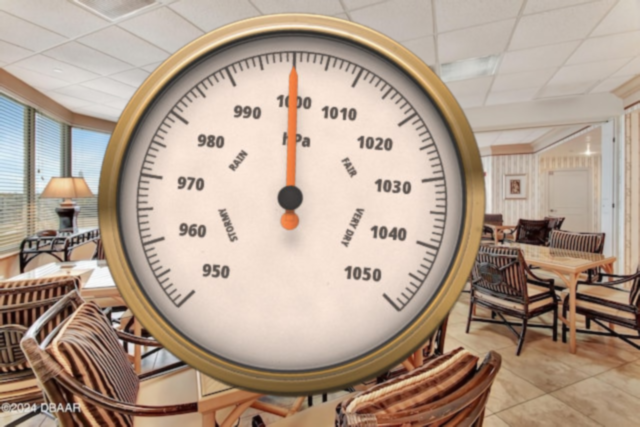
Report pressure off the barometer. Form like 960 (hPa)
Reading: 1000 (hPa)
